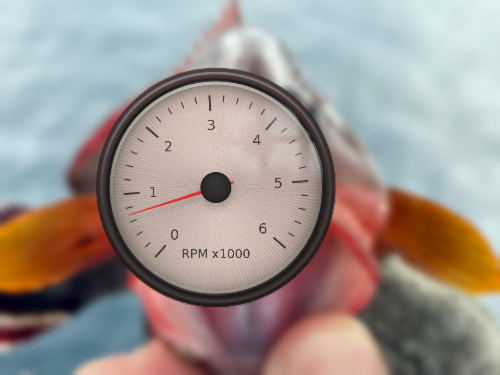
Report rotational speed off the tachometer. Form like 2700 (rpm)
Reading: 700 (rpm)
